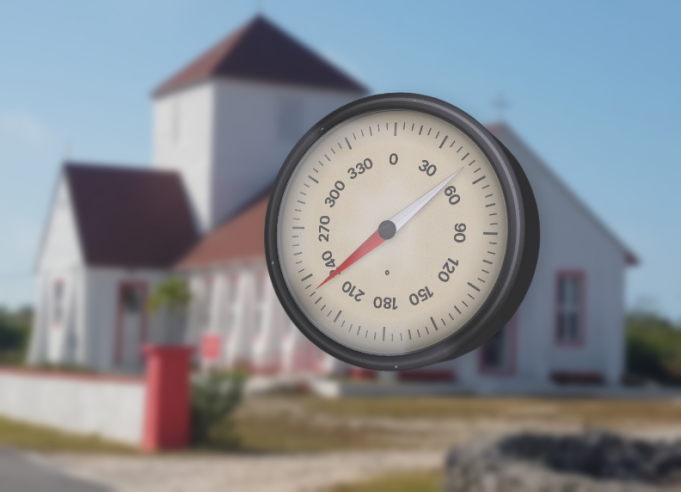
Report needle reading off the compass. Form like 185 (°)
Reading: 230 (°)
